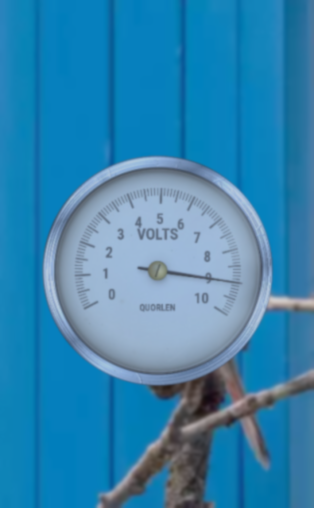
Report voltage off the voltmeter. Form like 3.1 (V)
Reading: 9 (V)
